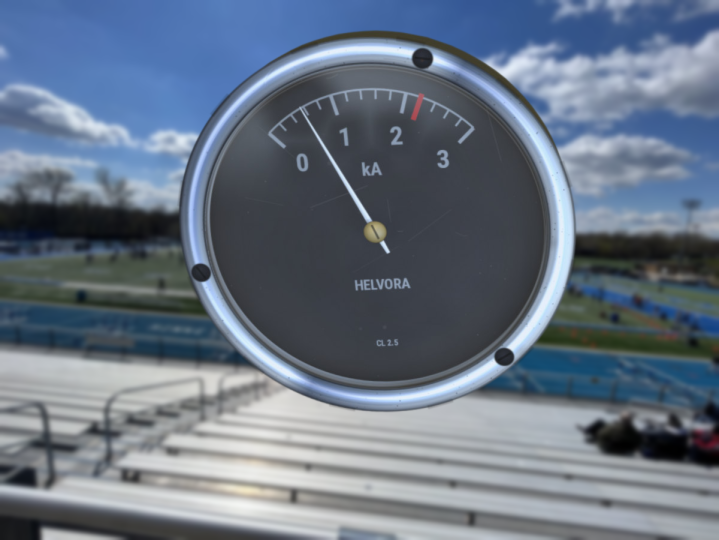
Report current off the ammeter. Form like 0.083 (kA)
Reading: 0.6 (kA)
